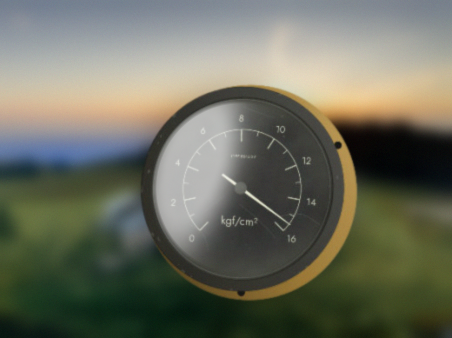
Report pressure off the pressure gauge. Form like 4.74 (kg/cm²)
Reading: 15.5 (kg/cm²)
